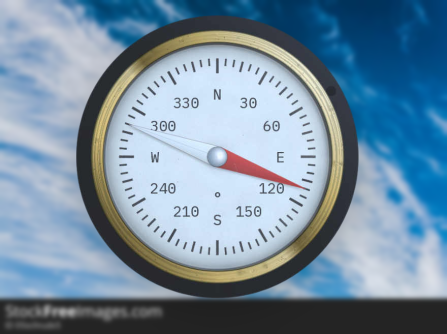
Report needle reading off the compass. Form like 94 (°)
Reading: 110 (°)
